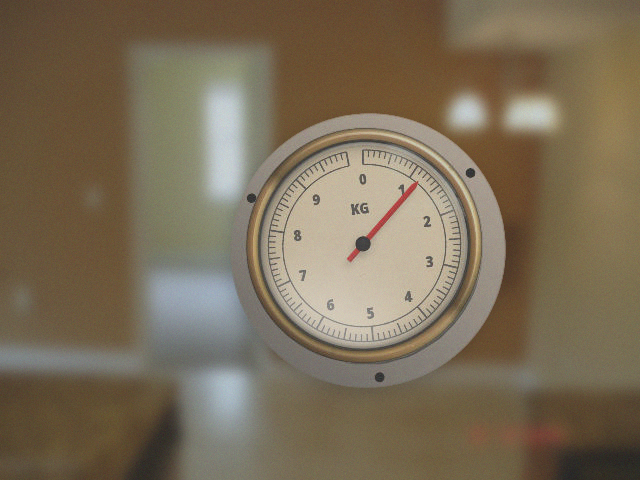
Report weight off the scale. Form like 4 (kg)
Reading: 1.2 (kg)
